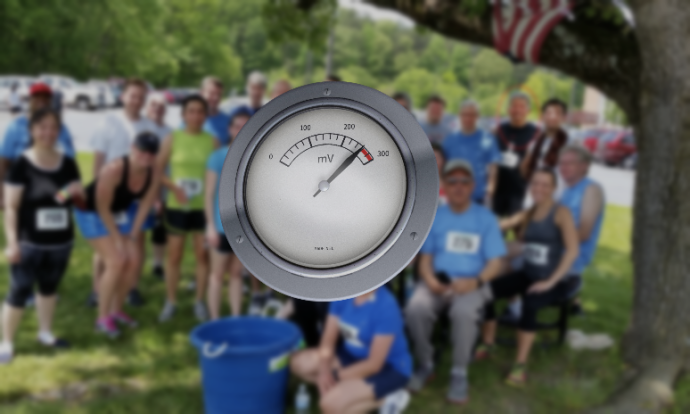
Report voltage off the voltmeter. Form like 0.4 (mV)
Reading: 260 (mV)
